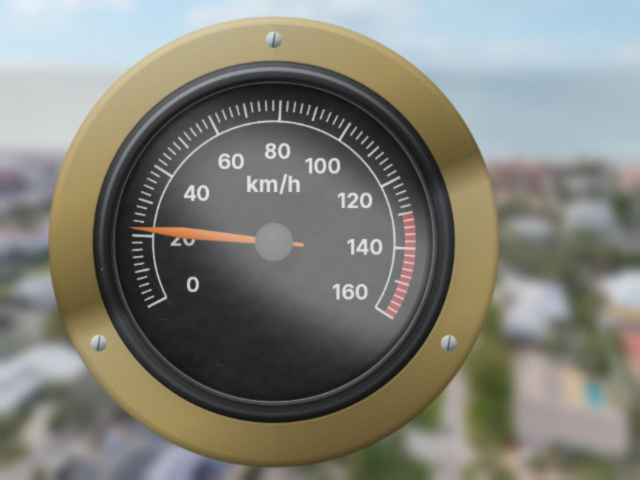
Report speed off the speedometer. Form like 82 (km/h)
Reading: 22 (km/h)
